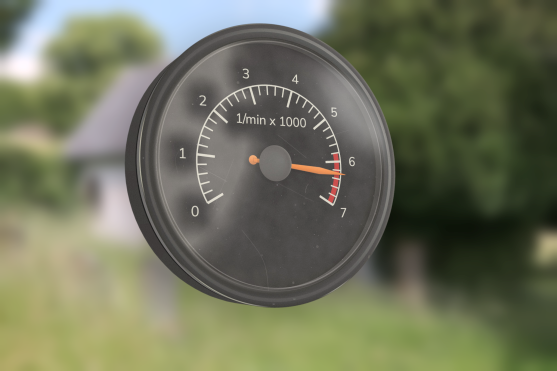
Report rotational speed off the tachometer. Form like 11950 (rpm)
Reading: 6300 (rpm)
